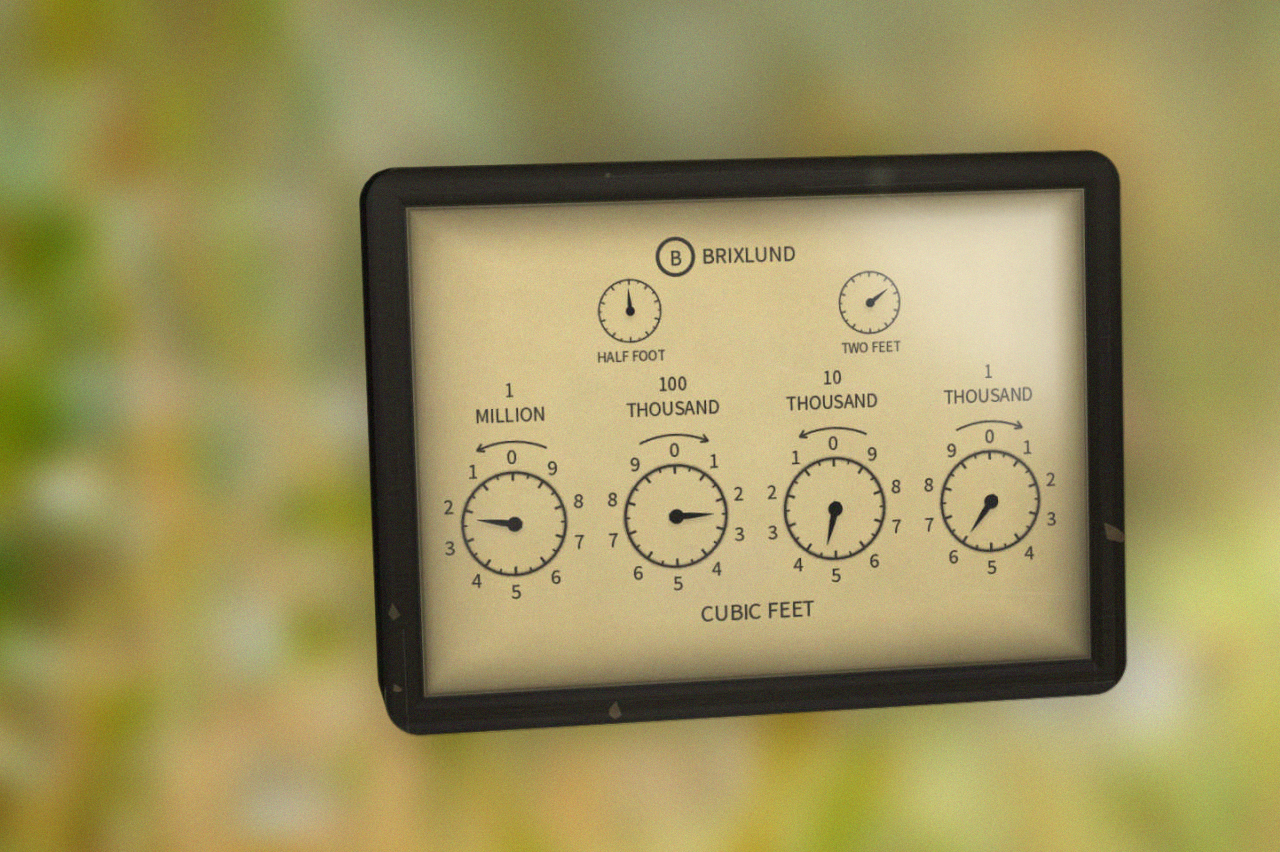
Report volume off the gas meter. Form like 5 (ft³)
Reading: 224600 (ft³)
